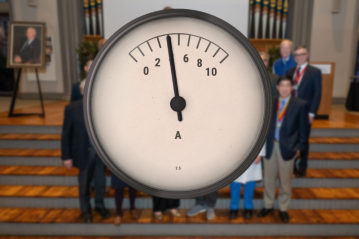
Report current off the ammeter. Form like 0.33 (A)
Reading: 4 (A)
